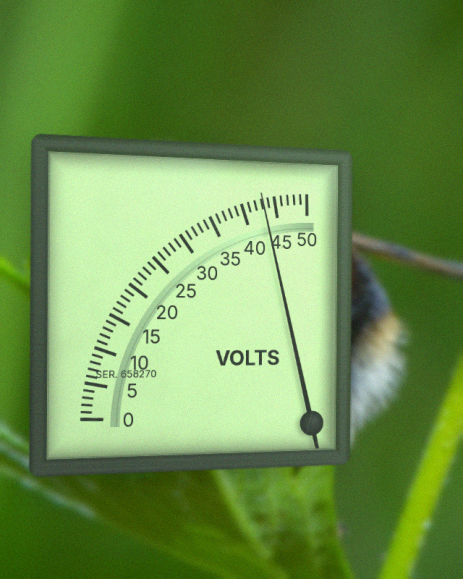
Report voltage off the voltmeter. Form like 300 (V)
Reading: 43 (V)
